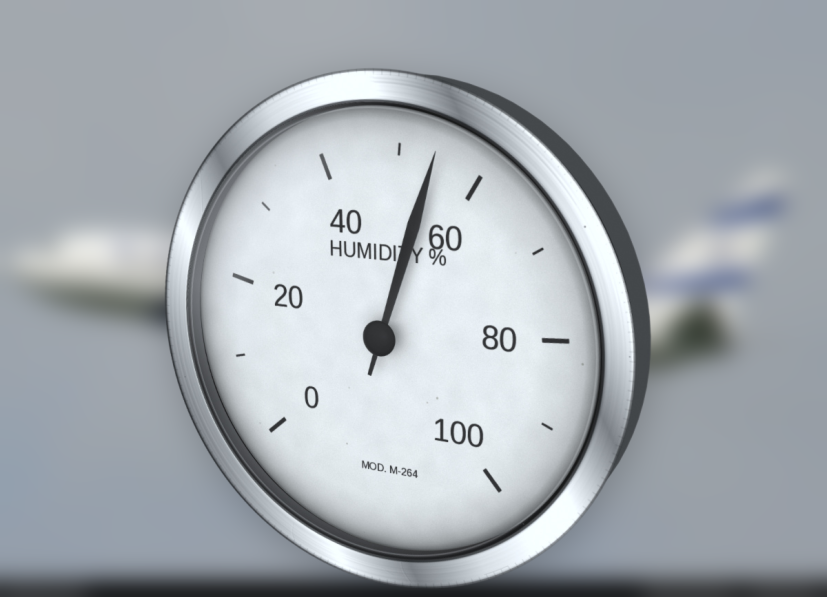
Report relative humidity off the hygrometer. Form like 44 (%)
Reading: 55 (%)
